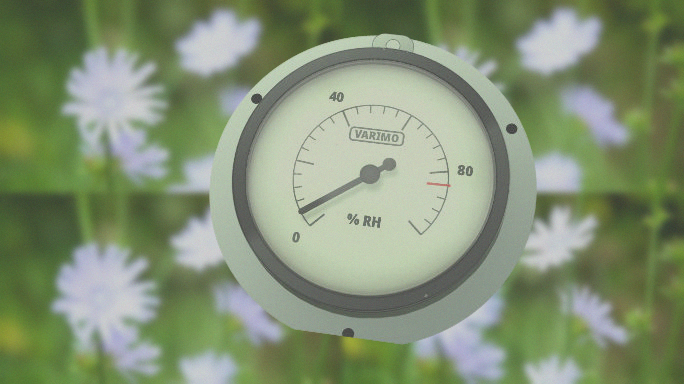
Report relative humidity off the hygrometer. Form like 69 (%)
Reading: 4 (%)
